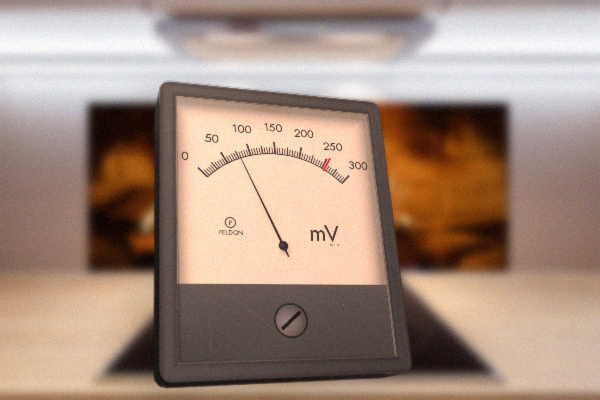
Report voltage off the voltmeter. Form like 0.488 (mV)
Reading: 75 (mV)
